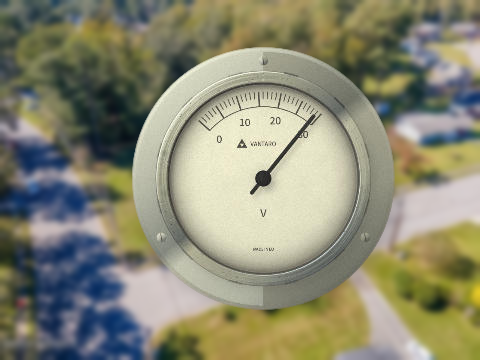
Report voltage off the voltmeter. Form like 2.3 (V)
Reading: 29 (V)
